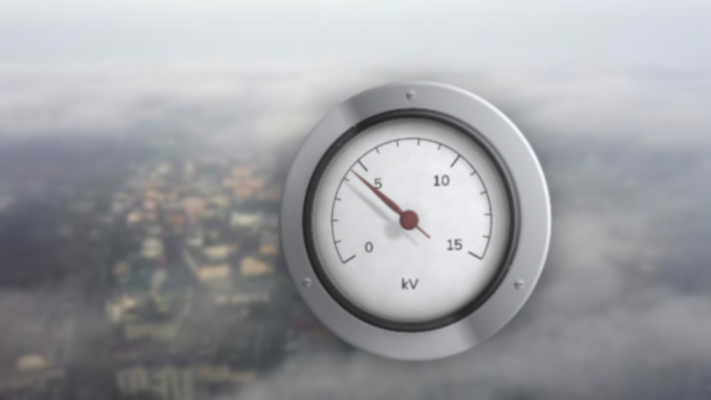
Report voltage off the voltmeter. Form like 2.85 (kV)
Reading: 4.5 (kV)
